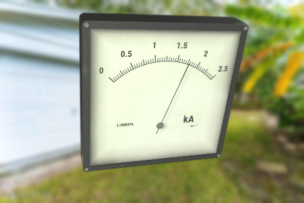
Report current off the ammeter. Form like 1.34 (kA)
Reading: 1.75 (kA)
